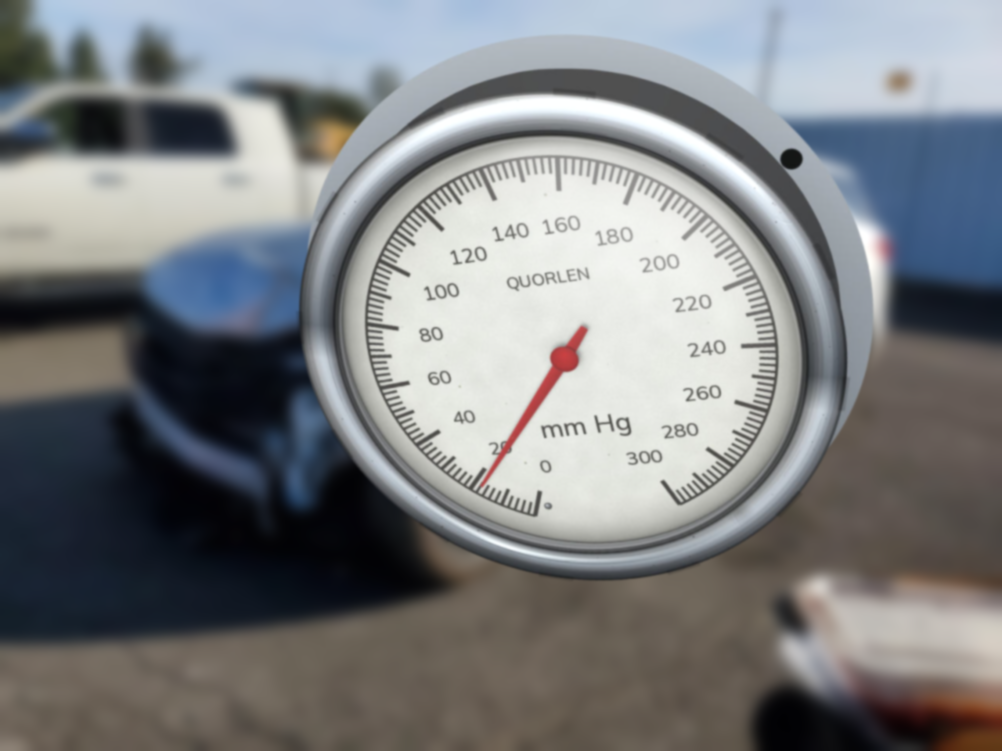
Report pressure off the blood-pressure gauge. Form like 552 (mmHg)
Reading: 18 (mmHg)
